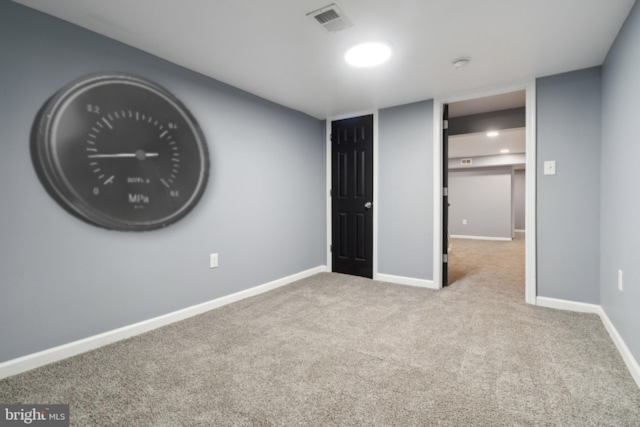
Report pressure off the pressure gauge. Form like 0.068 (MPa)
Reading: 0.08 (MPa)
